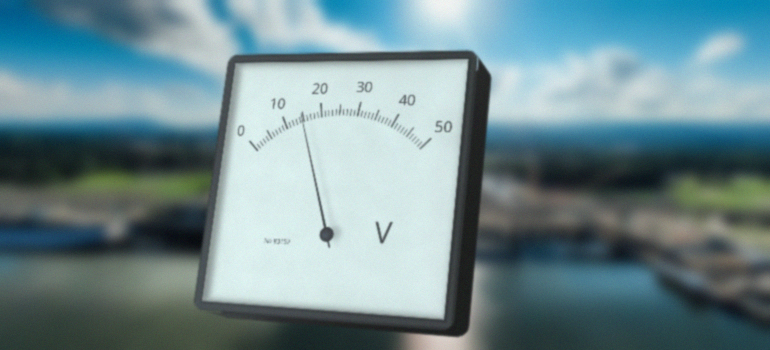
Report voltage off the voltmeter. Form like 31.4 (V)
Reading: 15 (V)
